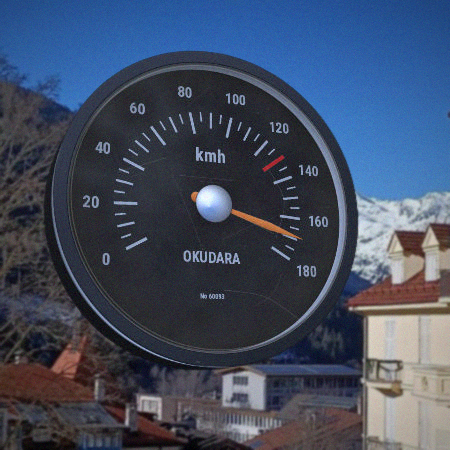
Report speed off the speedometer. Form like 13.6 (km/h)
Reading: 170 (km/h)
